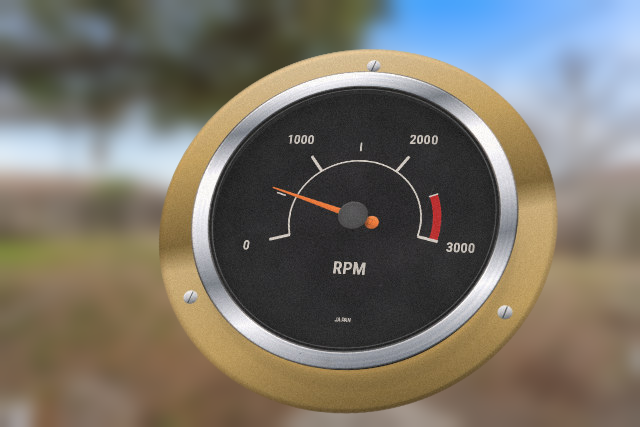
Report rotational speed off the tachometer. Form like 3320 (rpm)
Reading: 500 (rpm)
